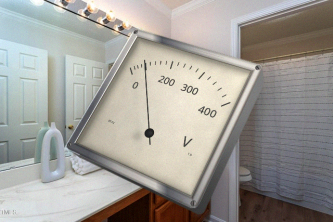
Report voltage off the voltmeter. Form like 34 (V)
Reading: 100 (V)
